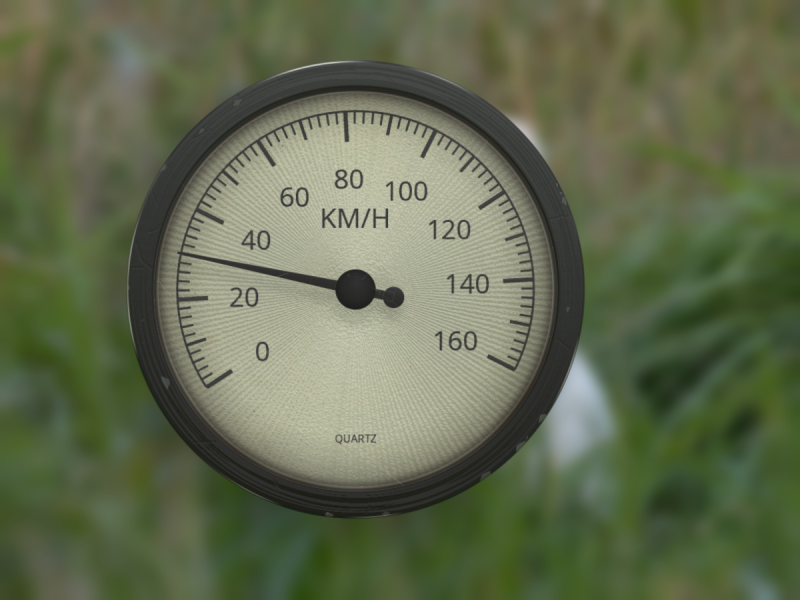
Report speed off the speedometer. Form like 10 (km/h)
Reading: 30 (km/h)
